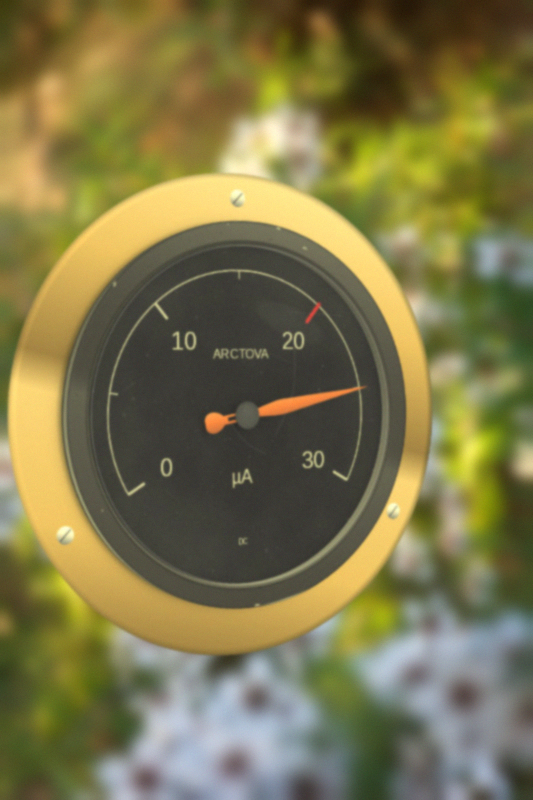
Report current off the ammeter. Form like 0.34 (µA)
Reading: 25 (µA)
